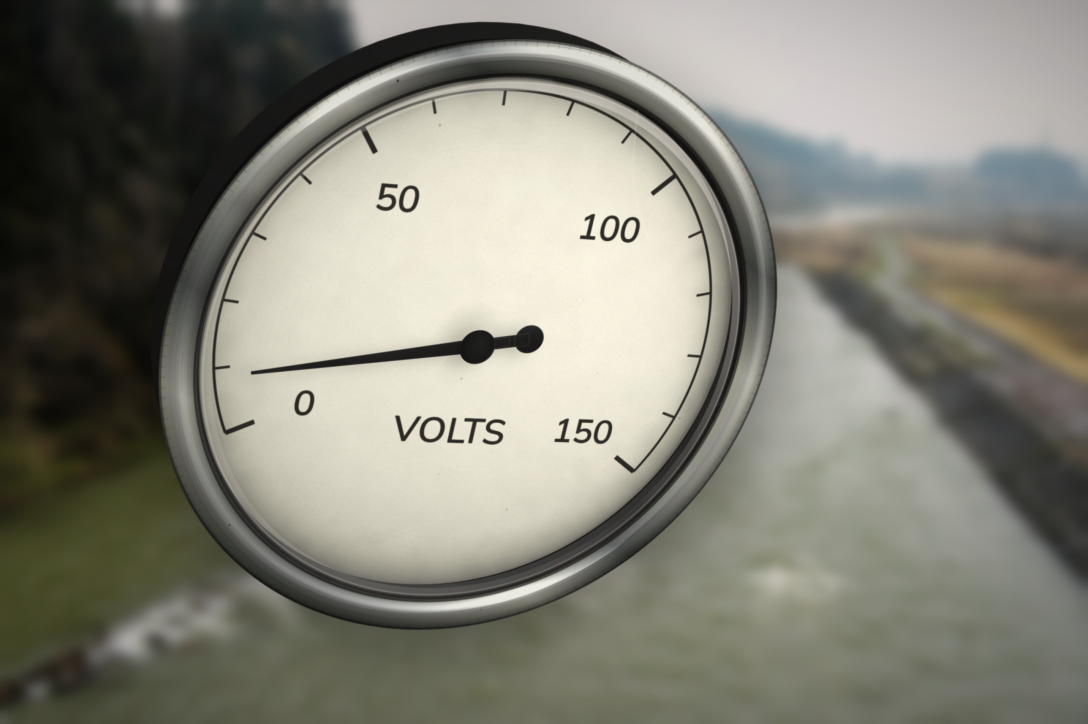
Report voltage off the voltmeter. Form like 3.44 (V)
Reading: 10 (V)
